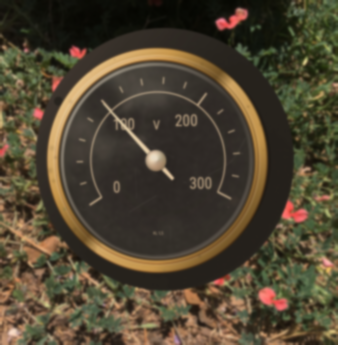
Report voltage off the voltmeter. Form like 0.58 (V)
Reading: 100 (V)
